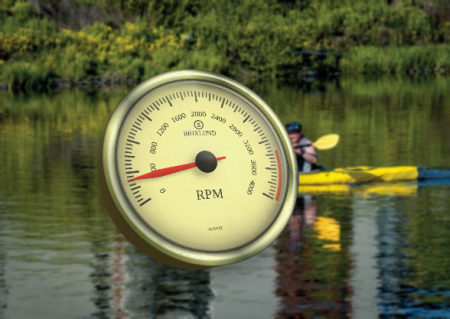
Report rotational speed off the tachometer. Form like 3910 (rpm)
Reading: 300 (rpm)
